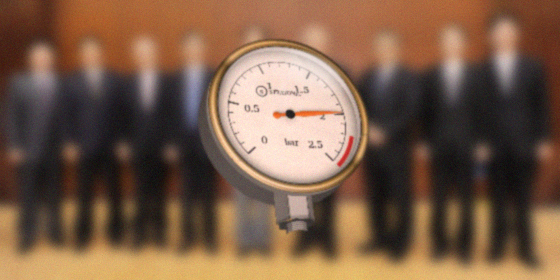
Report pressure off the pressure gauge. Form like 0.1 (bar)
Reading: 2 (bar)
